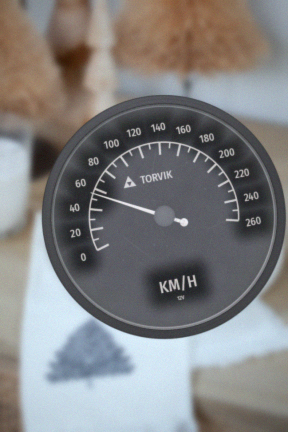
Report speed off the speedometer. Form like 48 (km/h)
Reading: 55 (km/h)
